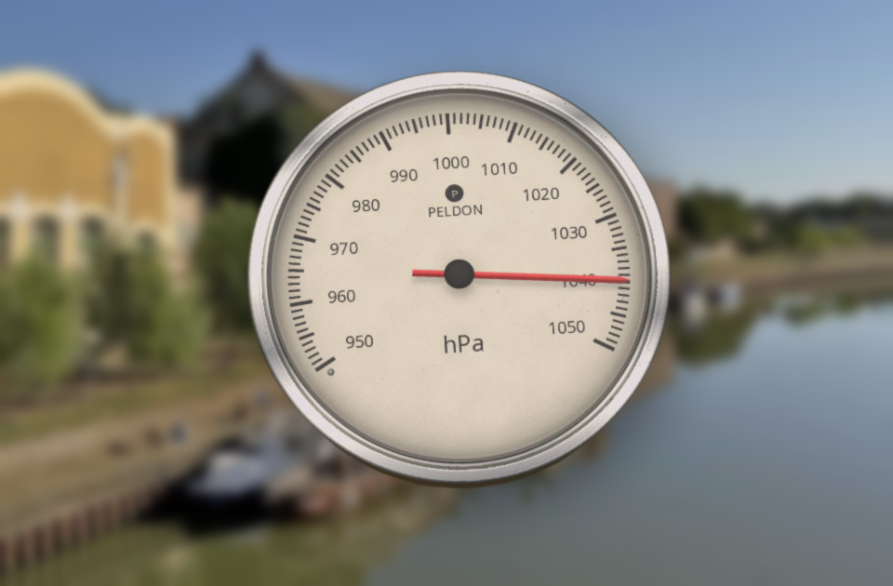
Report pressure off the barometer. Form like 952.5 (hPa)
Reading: 1040 (hPa)
